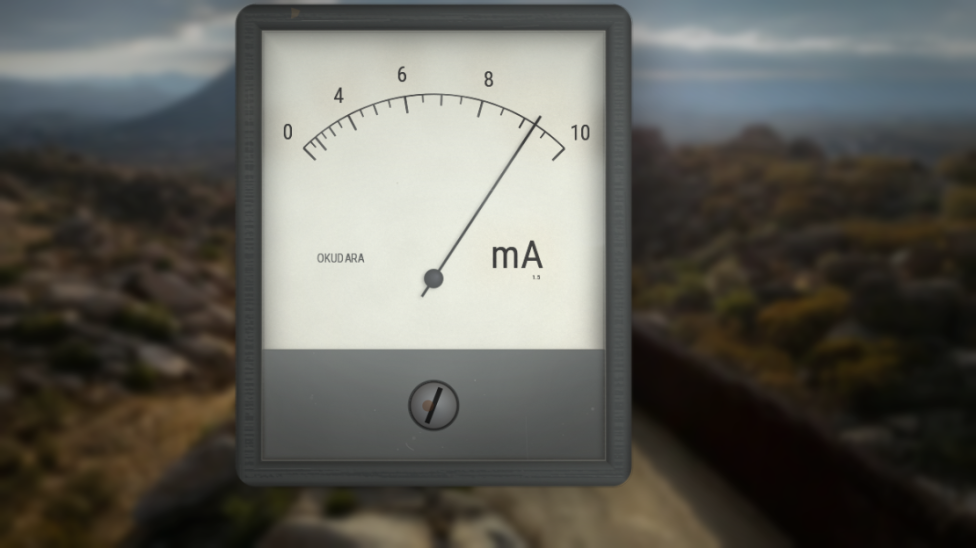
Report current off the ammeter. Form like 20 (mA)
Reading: 9.25 (mA)
